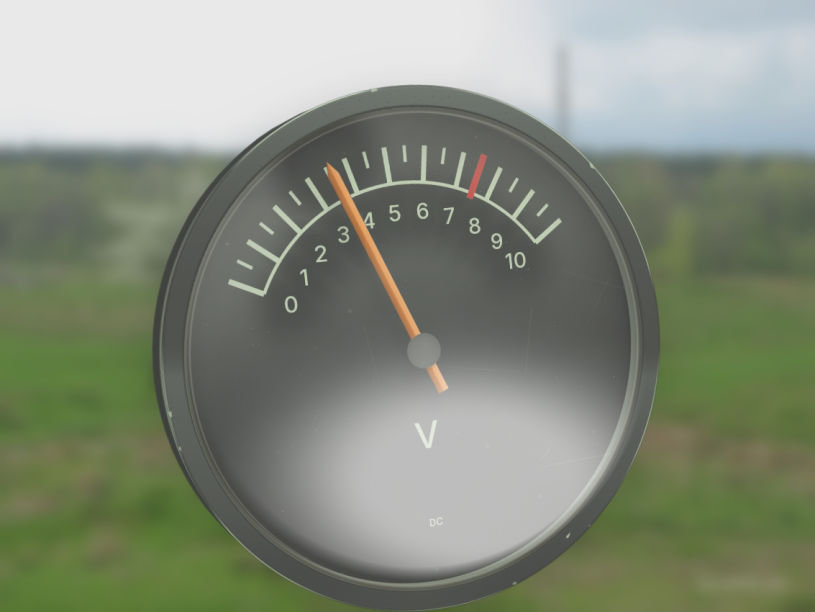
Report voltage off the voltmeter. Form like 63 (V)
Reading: 3.5 (V)
